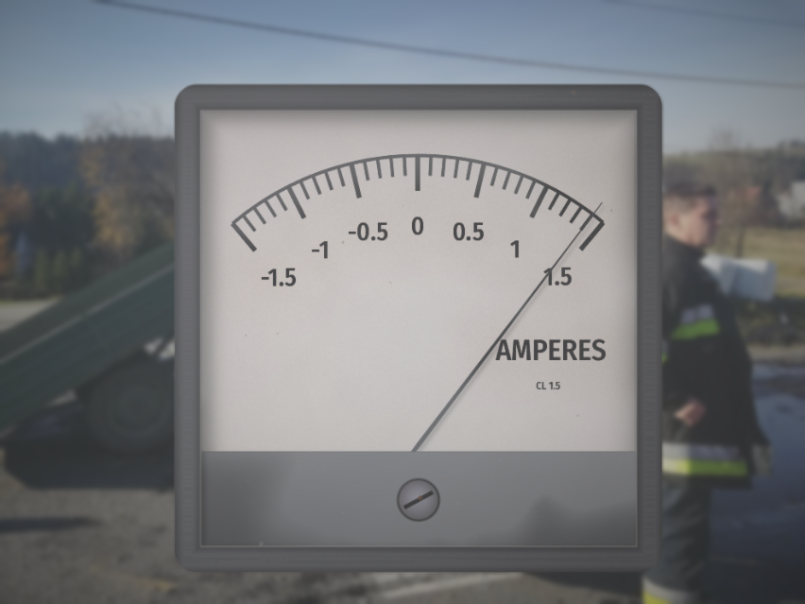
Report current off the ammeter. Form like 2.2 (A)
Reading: 1.4 (A)
